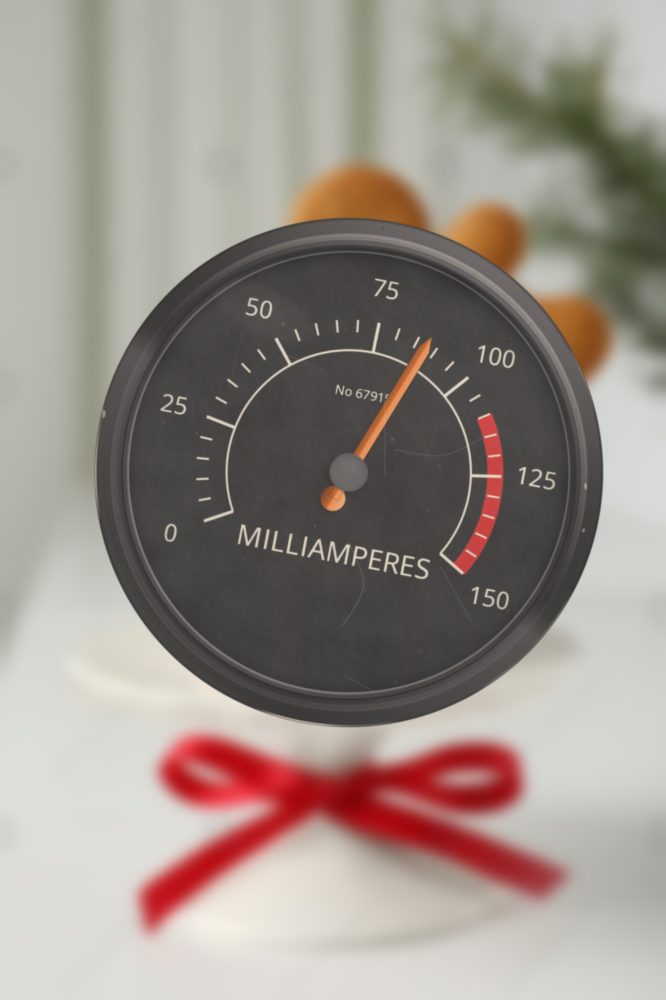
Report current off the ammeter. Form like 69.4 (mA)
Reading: 87.5 (mA)
